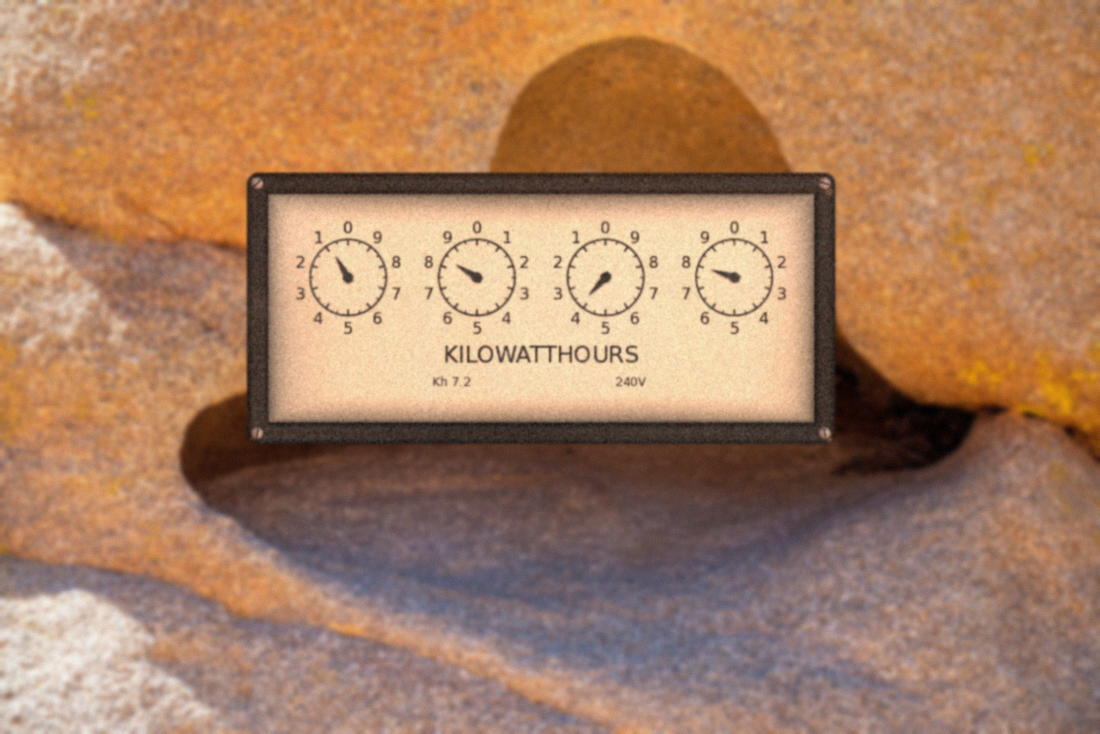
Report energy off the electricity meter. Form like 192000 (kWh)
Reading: 838 (kWh)
